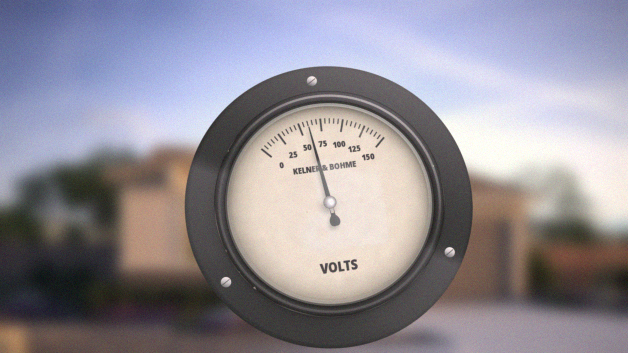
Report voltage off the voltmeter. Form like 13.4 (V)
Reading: 60 (V)
